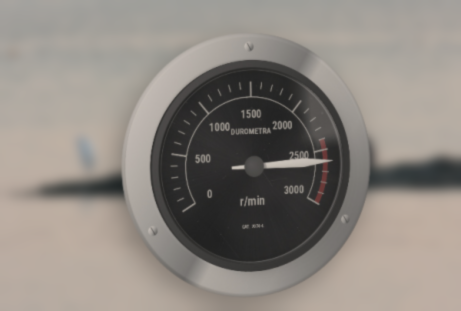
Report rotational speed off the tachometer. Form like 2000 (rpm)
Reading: 2600 (rpm)
